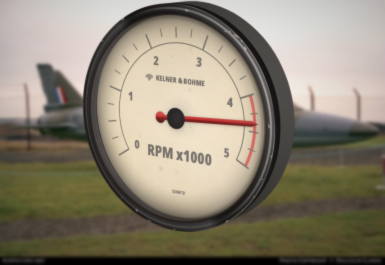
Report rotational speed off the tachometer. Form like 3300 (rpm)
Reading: 4375 (rpm)
